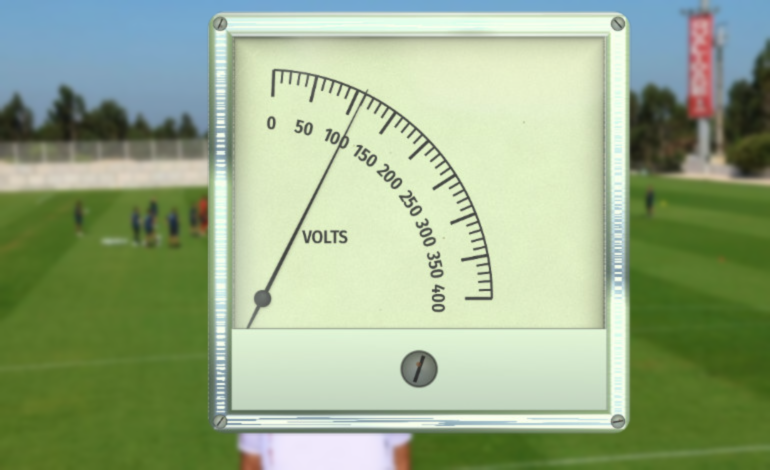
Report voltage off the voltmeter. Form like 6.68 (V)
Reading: 110 (V)
